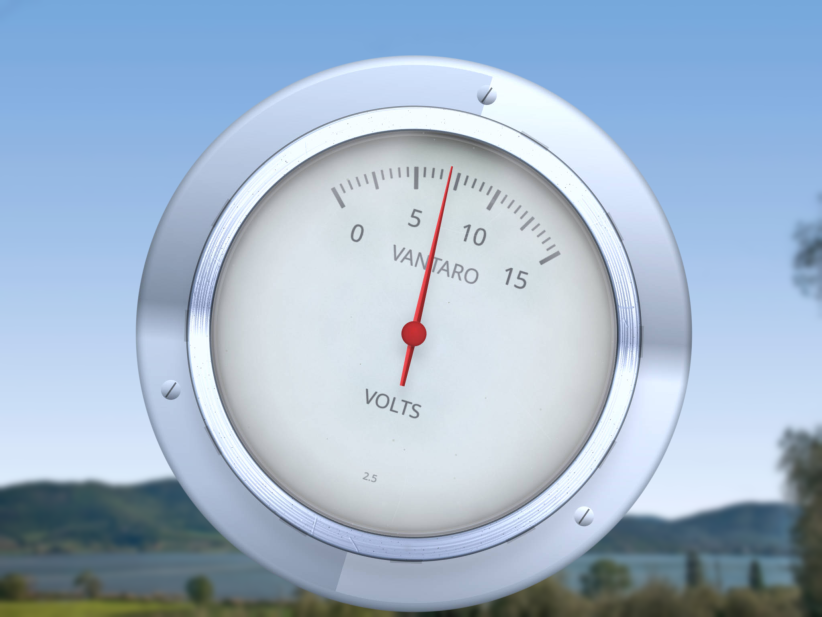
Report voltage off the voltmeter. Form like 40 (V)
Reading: 7 (V)
